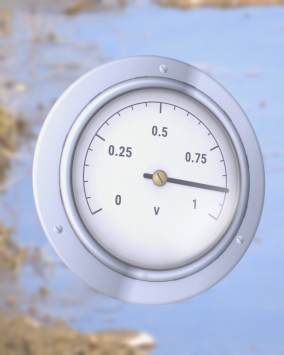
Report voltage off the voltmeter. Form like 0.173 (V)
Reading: 0.9 (V)
